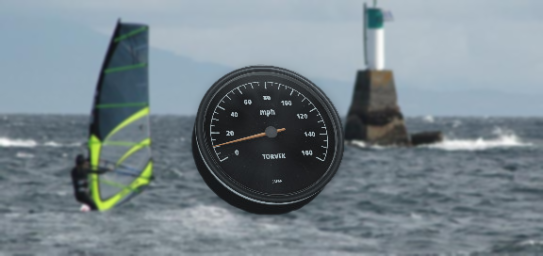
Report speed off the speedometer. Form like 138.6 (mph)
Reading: 10 (mph)
